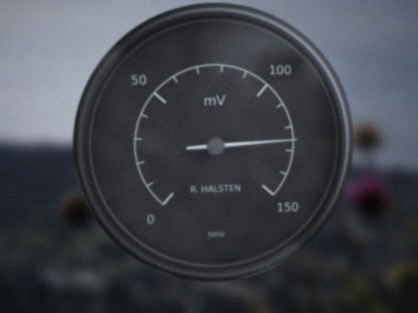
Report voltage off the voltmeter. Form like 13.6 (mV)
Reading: 125 (mV)
